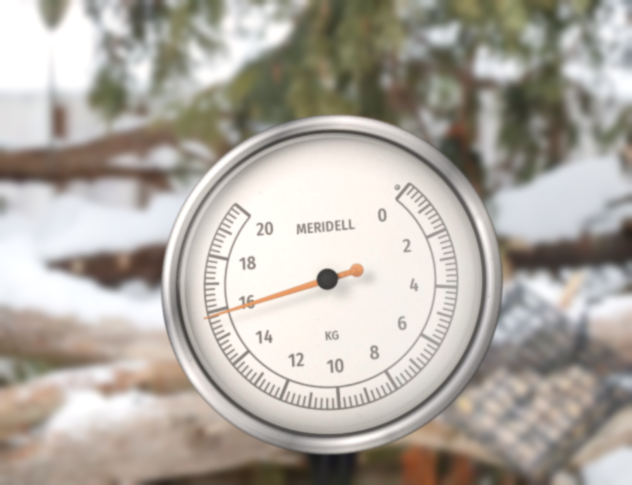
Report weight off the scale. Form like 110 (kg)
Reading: 15.8 (kg)
